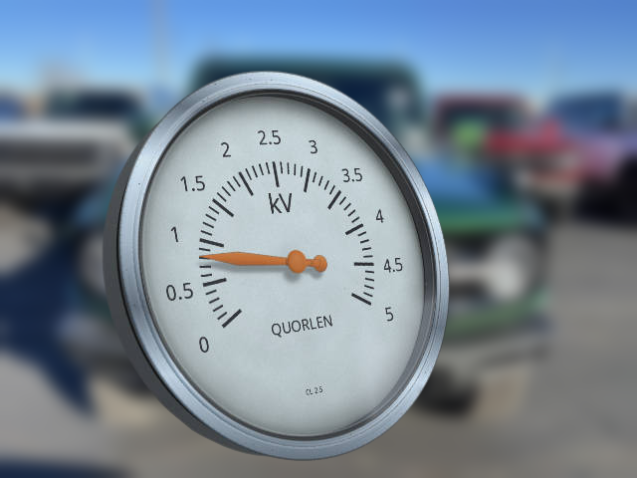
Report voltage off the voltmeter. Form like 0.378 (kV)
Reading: 0.8 (kV)
